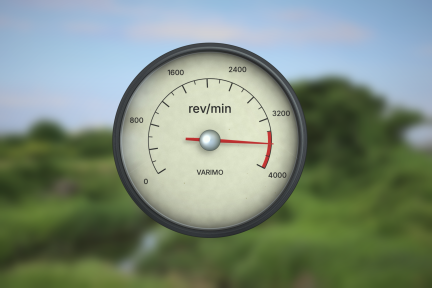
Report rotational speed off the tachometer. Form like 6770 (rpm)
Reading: 3600 (rpm)
